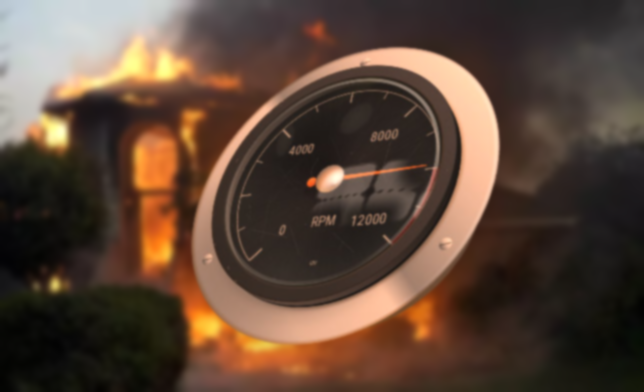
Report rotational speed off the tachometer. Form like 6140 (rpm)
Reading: 10000 (rpm)
